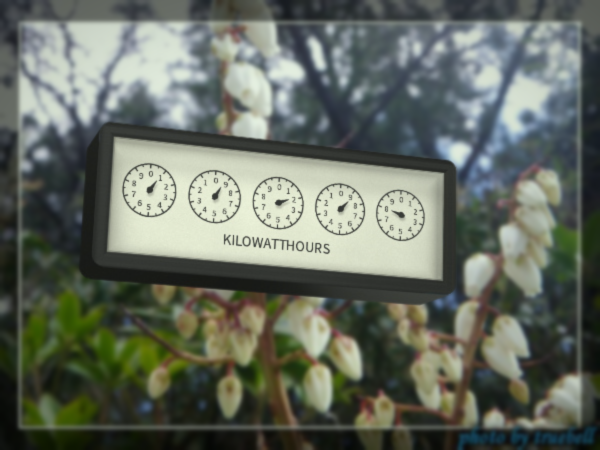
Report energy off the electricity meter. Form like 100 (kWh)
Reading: 9188 (kWh)
